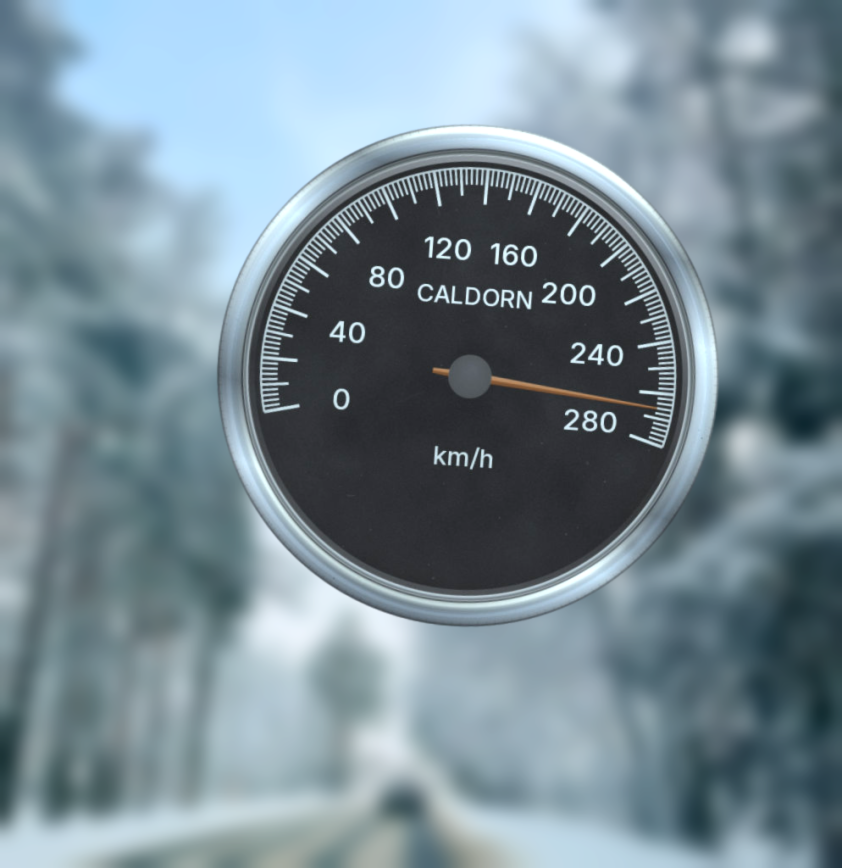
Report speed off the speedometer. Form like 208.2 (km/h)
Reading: 266 (km/h)
